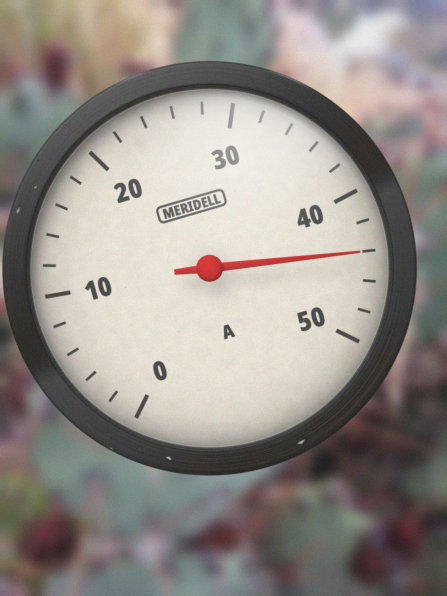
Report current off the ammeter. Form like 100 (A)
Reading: 44 (A)
